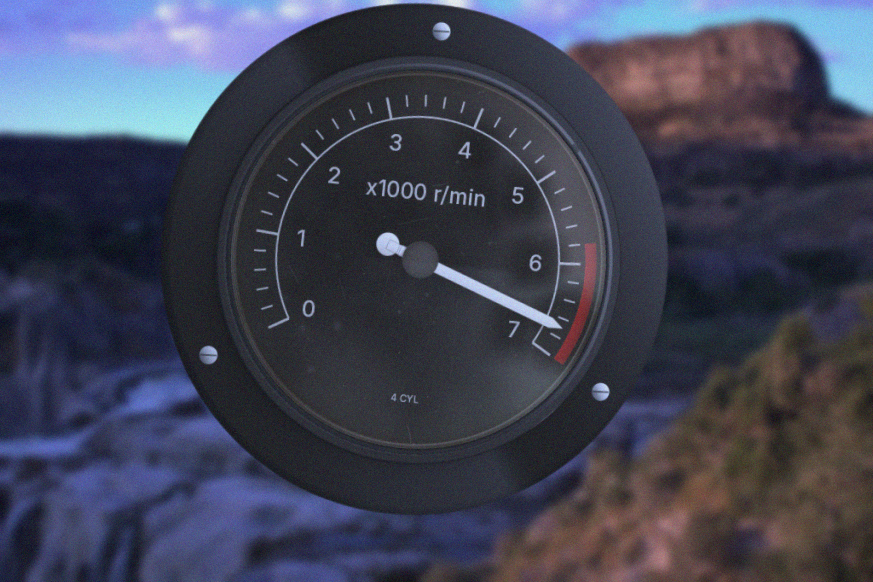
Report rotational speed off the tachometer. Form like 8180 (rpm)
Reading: 6700 (rpm)
